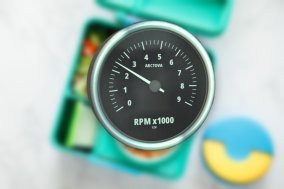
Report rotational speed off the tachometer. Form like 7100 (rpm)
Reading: 2400 (rpm)
